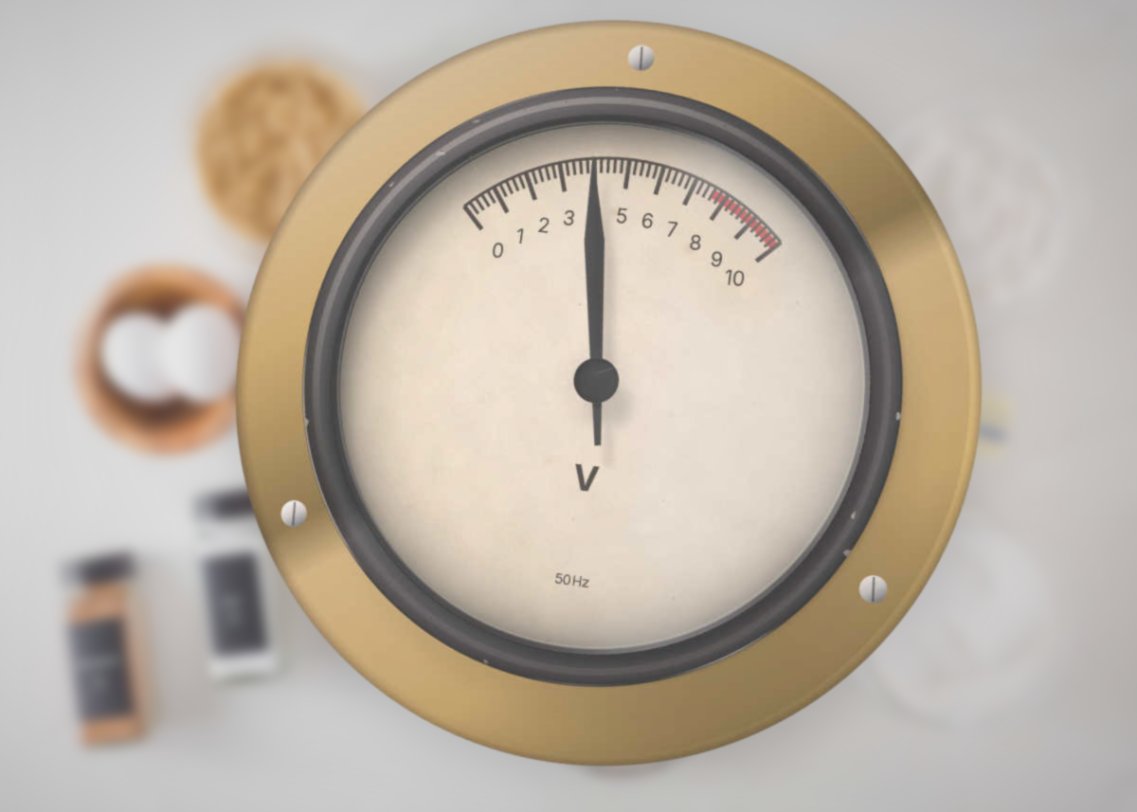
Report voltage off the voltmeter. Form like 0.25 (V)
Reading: 4 (V)
